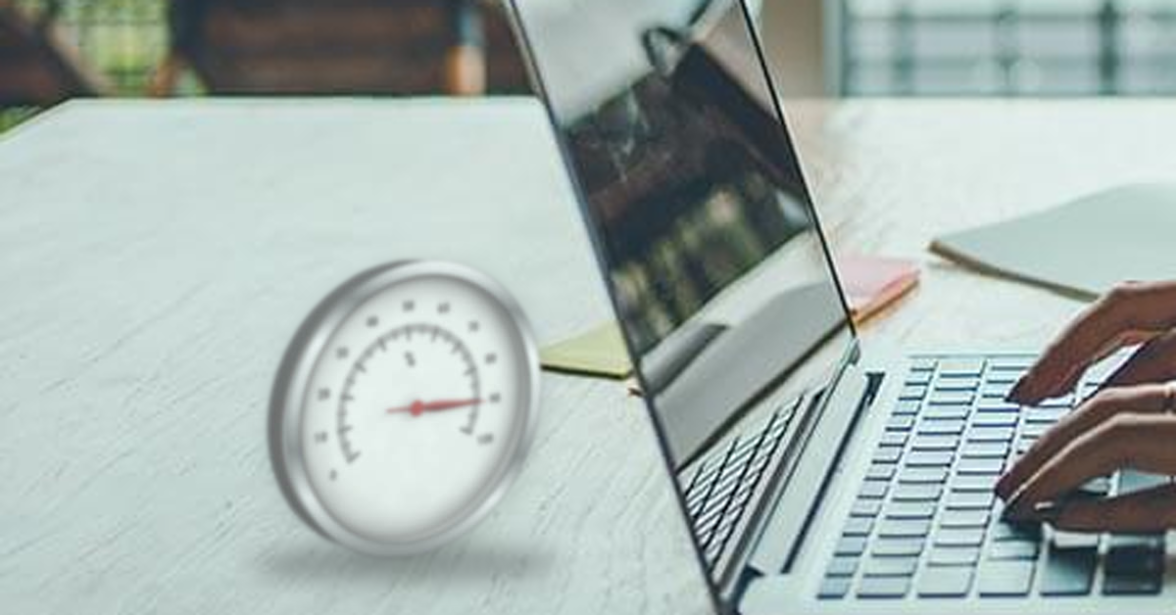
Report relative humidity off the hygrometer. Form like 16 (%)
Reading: 90 (%)
